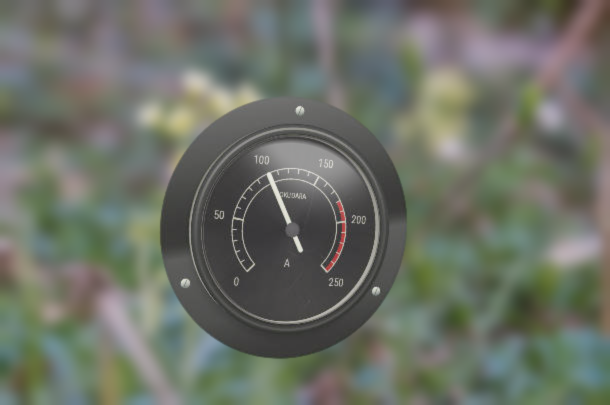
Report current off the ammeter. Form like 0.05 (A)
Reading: 100 (A)
